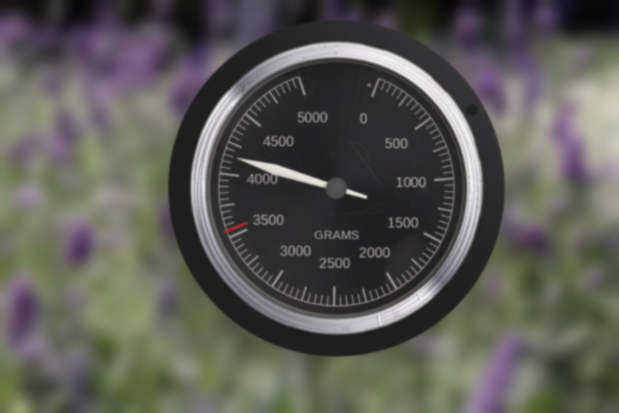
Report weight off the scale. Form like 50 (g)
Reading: 4150 (g)
